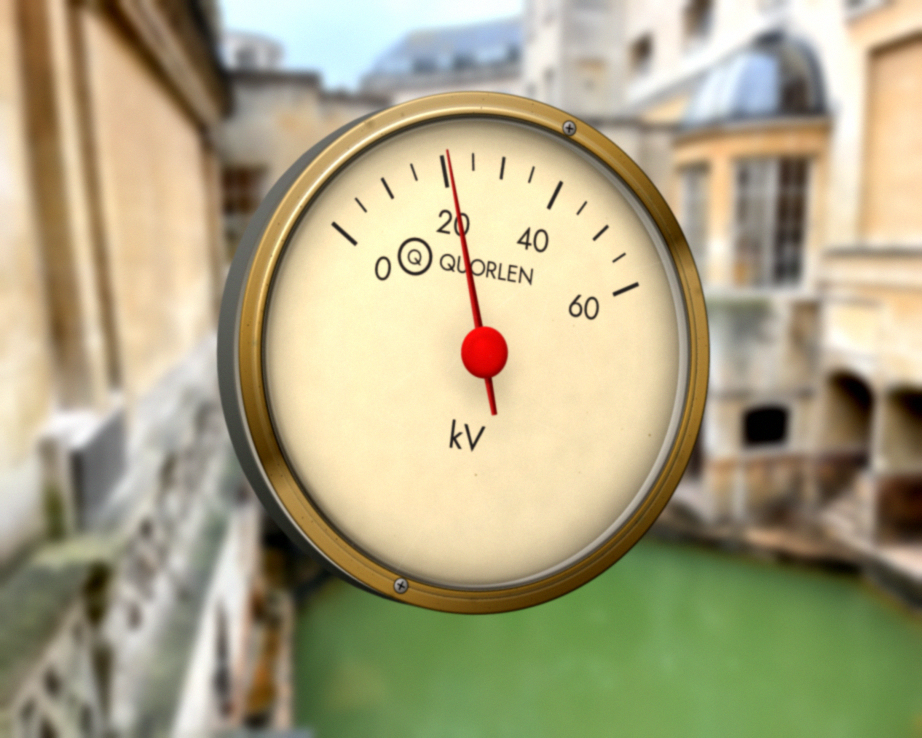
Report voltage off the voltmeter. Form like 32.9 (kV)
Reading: 20 (kV)
